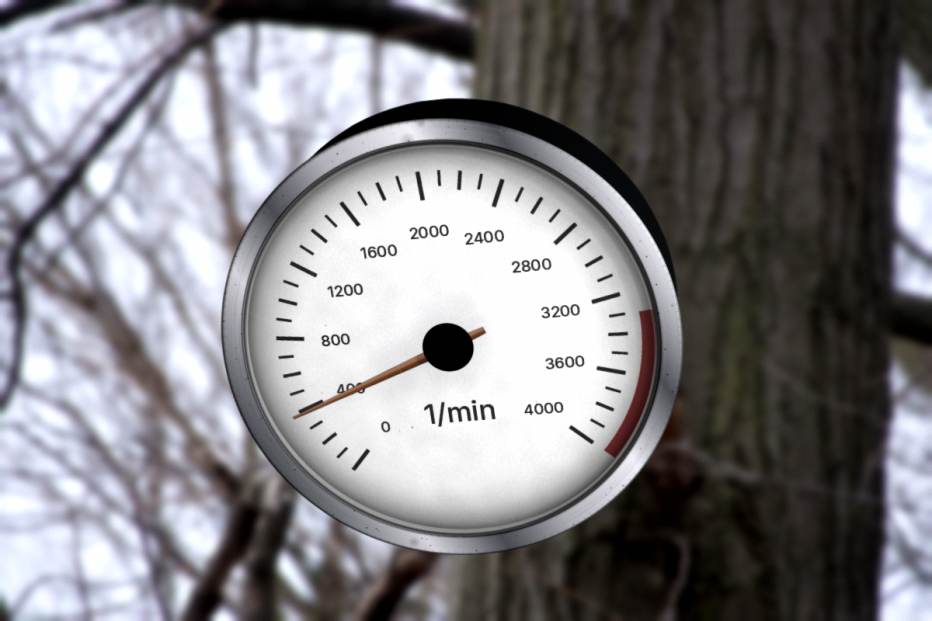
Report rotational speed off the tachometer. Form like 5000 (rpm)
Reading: 400 (rpm)
